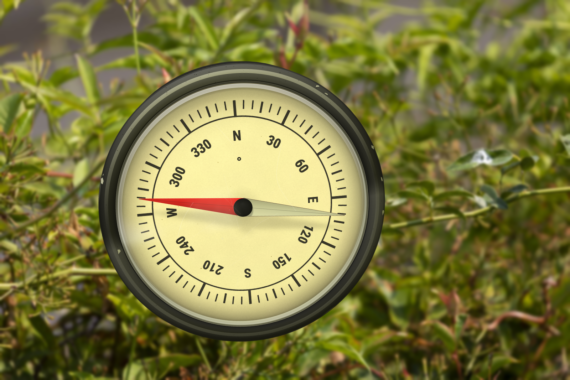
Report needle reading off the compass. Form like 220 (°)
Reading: 280 (°)
